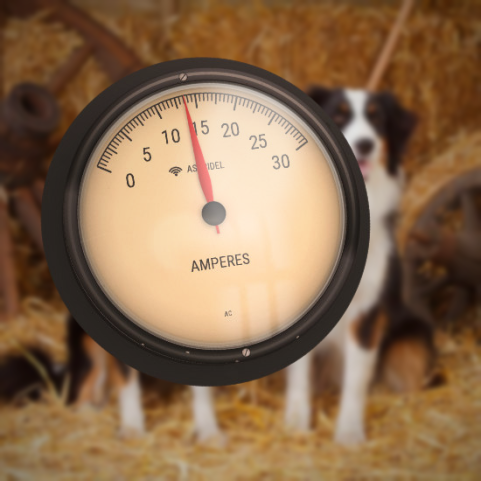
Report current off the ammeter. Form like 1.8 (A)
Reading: 13.5 (A)
